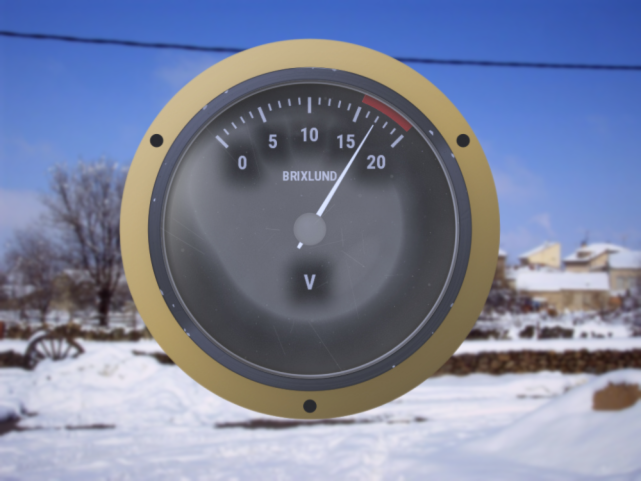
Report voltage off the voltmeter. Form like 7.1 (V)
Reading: 17 (V)
